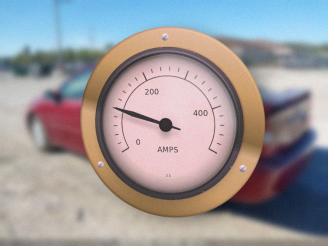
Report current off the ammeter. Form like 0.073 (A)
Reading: 100 (A)
